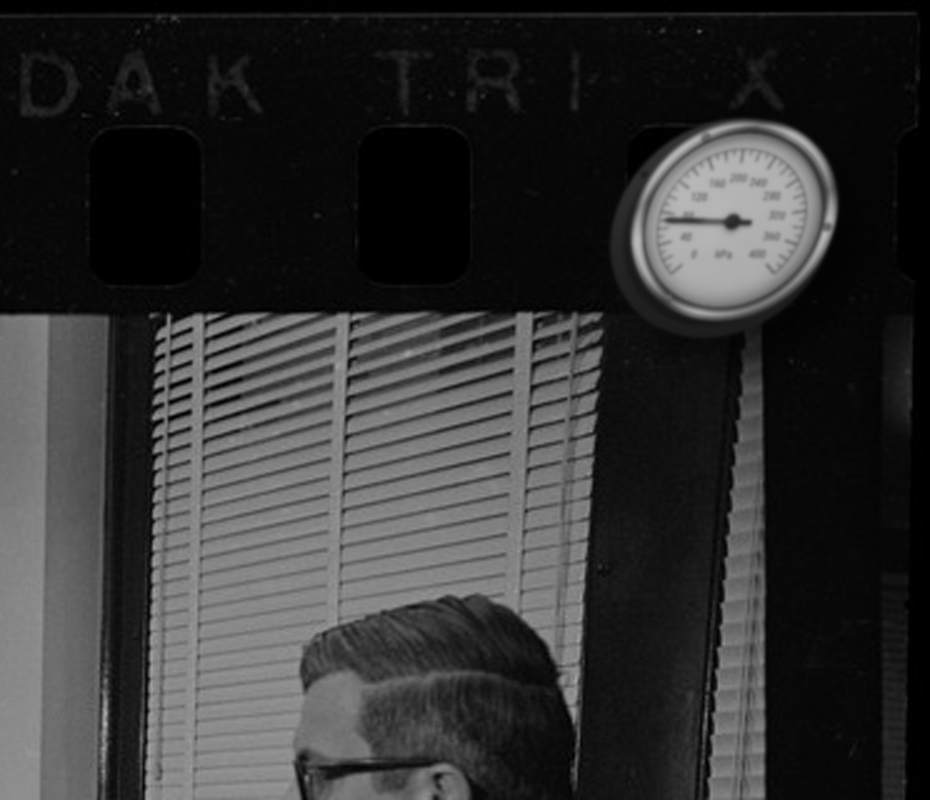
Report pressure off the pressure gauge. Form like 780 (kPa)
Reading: 70 (kPa)
